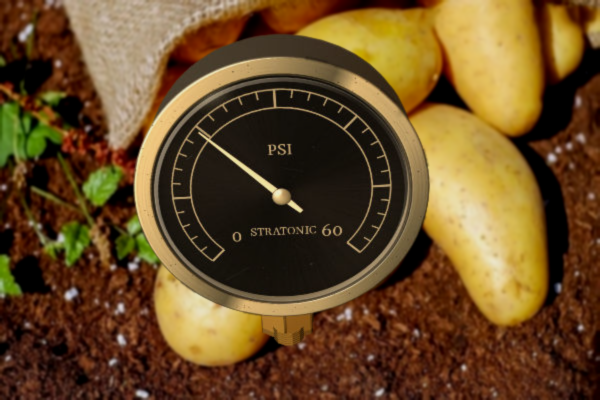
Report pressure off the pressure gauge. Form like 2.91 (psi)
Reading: 20 (psi)
